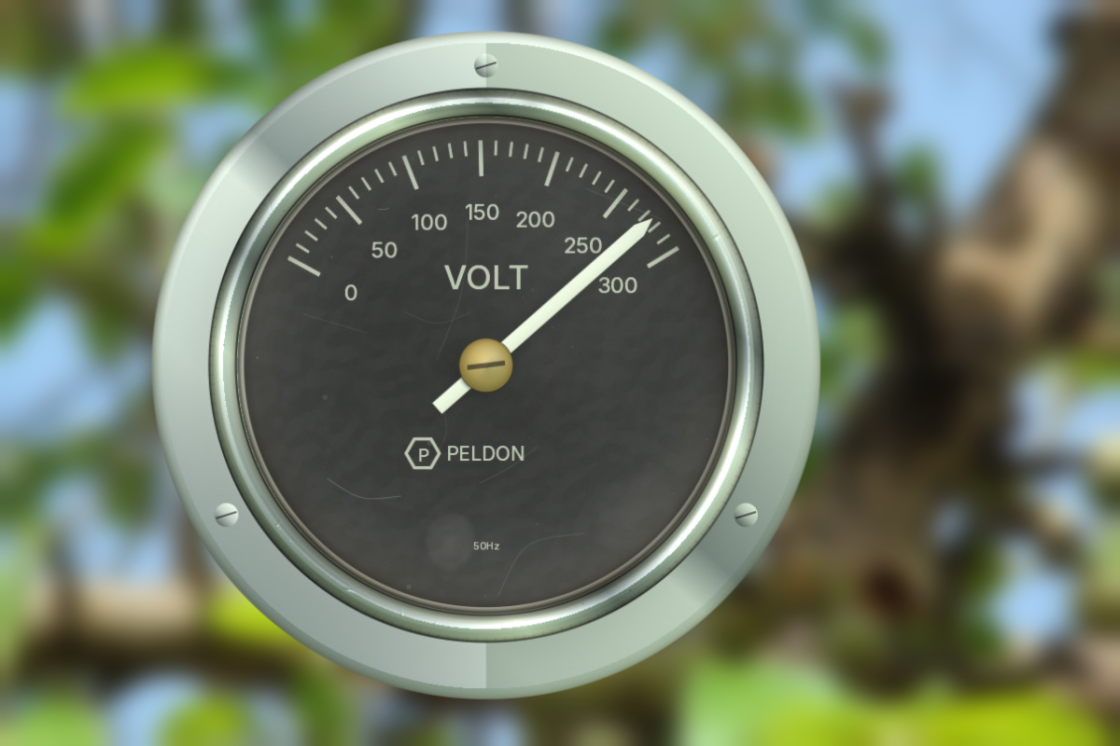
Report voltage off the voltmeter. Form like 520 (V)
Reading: 275 (V)
